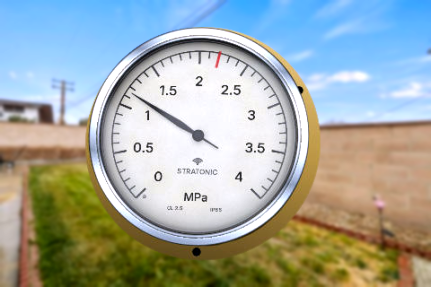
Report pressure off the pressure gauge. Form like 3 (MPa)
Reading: 1.15 (MPa)
